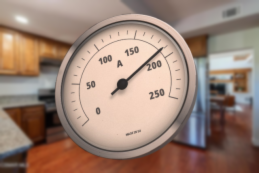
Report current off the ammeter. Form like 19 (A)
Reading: 190 (A)
